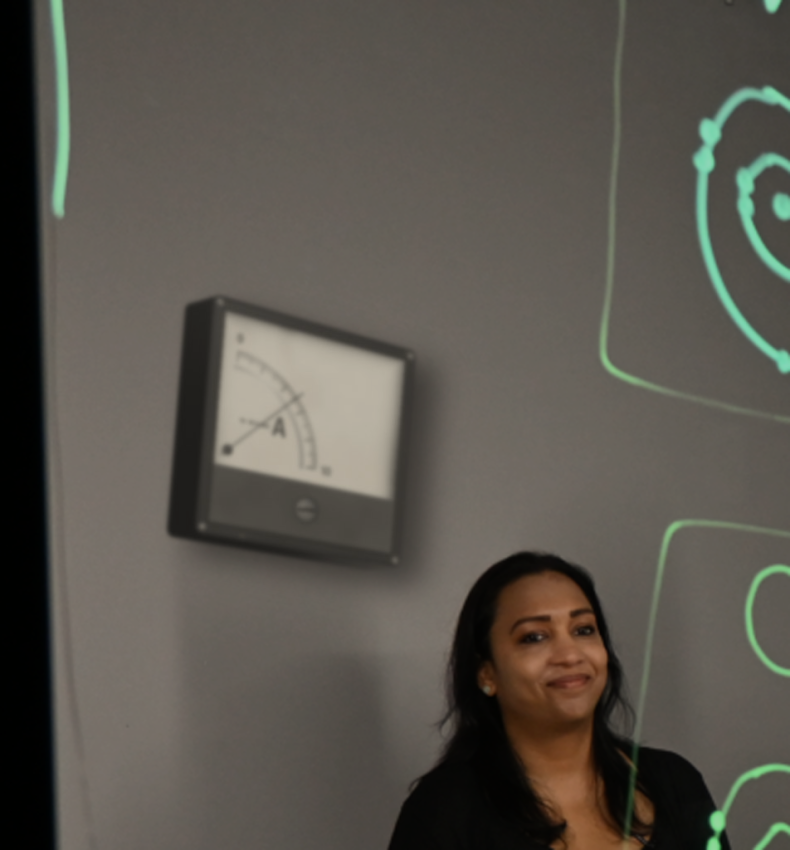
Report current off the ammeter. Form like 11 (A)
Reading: 5 (A)
